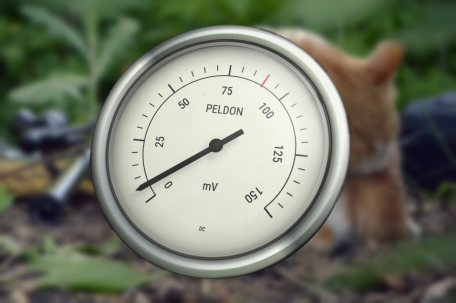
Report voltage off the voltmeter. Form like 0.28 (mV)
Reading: 5 (mV)
